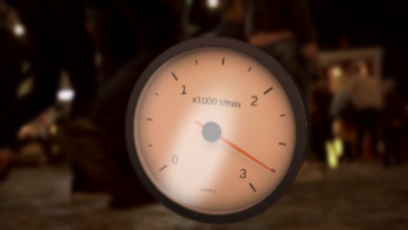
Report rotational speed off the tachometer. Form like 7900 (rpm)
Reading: 2750 (rpm)
